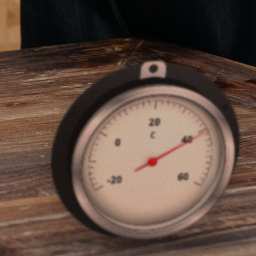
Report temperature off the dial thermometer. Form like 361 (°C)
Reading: 40 (°C)
